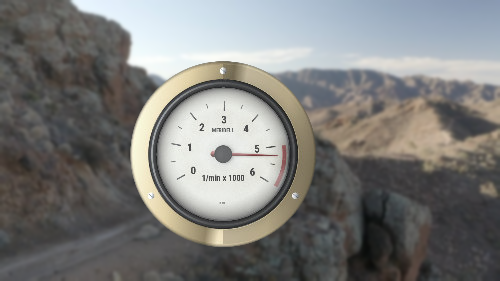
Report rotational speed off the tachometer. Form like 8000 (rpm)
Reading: 5250 (rpm)
